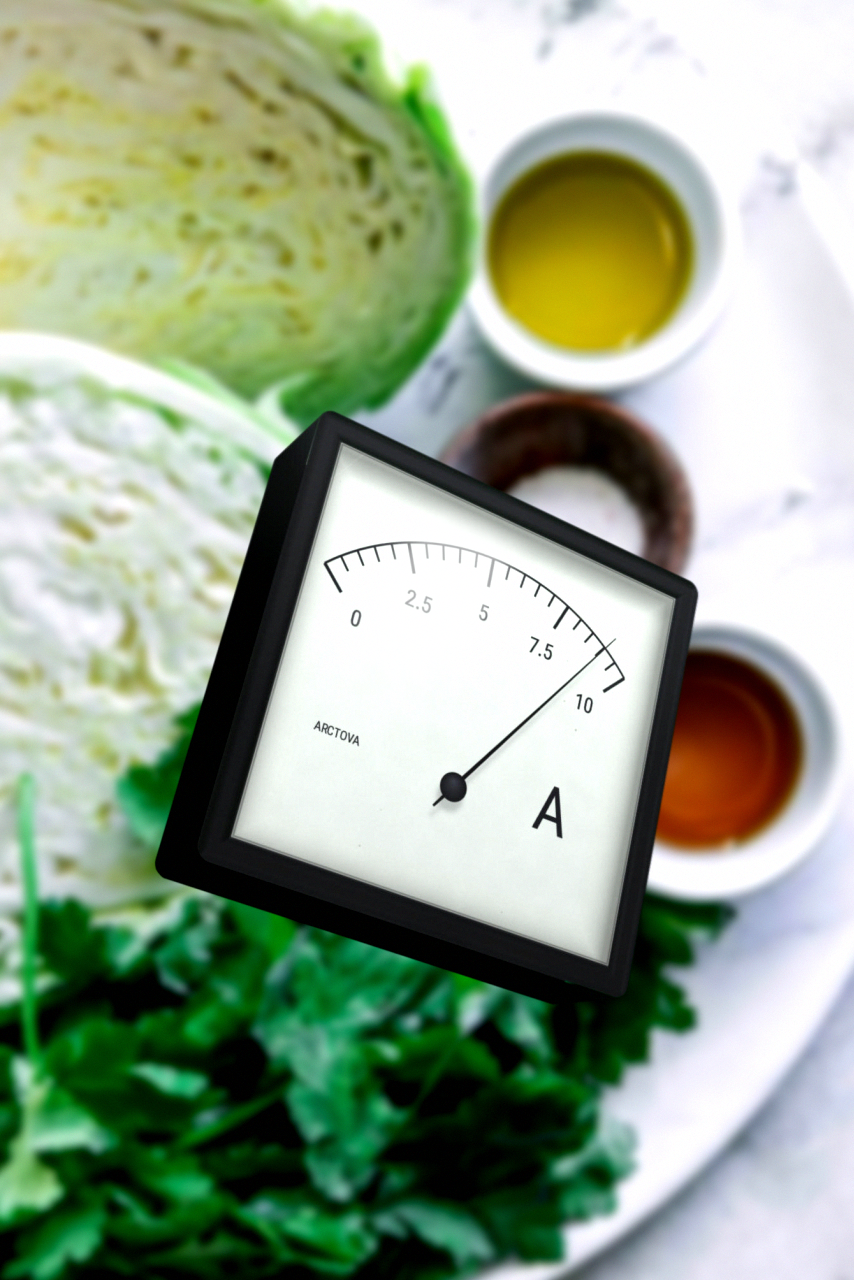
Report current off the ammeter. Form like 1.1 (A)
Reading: 9 (A)
